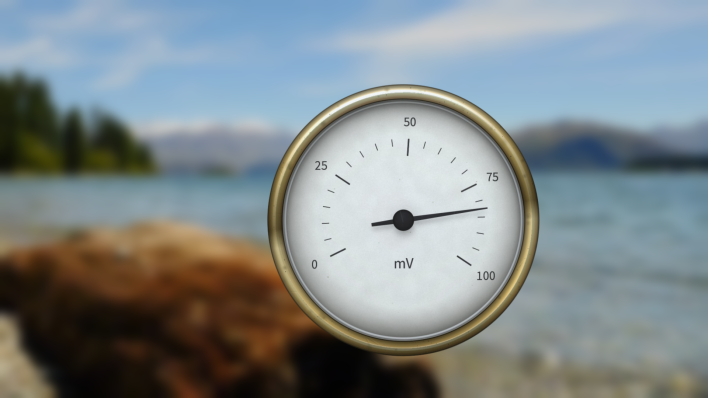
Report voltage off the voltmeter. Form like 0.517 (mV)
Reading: 82.5 (mV)
